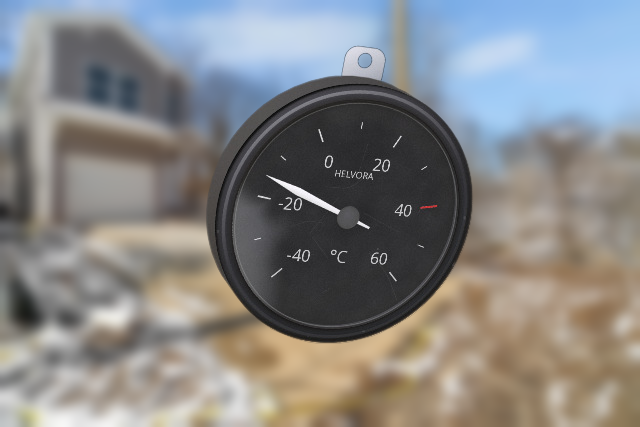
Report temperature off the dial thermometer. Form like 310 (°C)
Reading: -15 (°C)
